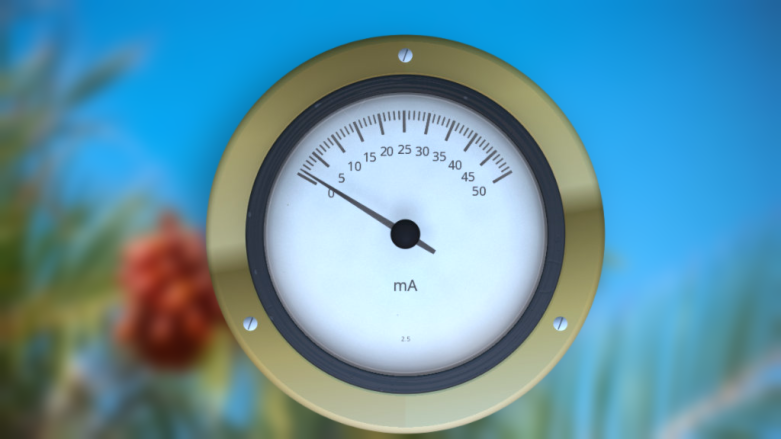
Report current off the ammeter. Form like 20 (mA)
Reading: 1 (mA)
